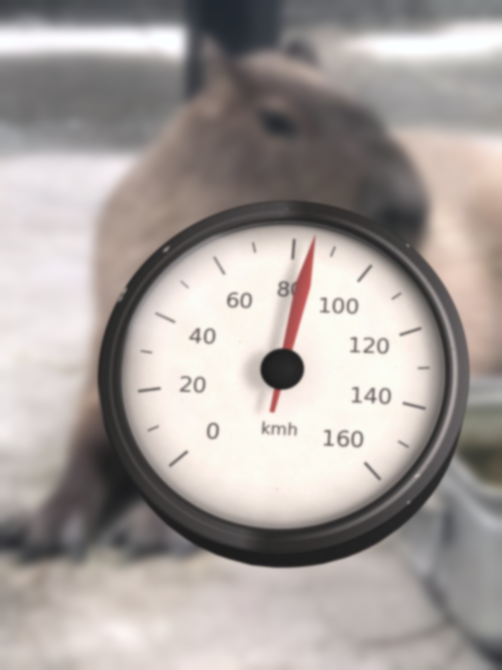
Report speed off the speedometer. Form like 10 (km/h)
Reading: 85 (km/h)
